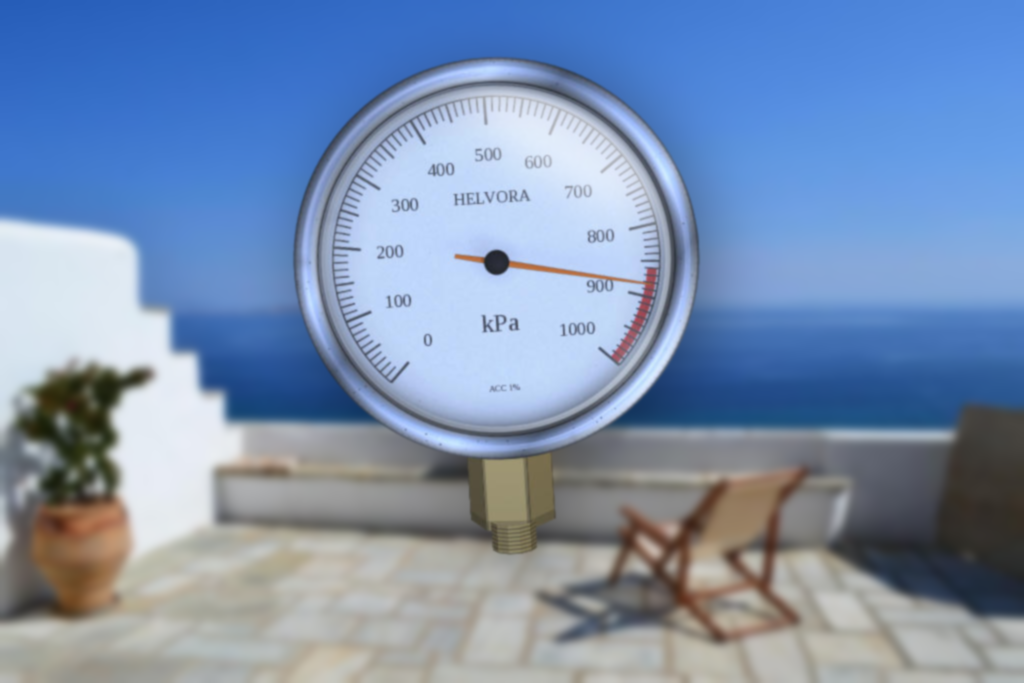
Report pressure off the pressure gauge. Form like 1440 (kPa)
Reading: 880 (kPa)
